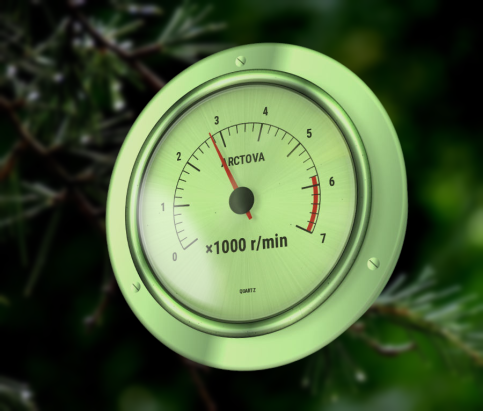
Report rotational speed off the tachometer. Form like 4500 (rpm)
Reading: 2800 (rpm)
